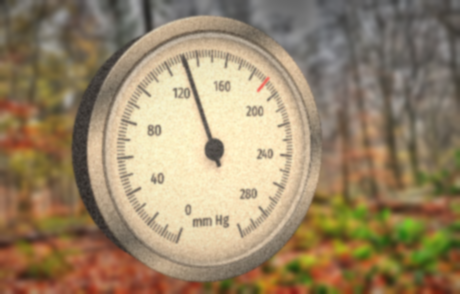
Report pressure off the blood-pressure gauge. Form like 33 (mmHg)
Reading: 130 (mmHg)
